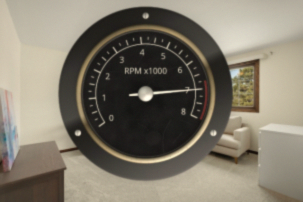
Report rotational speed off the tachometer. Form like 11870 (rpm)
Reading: 7000 (rpm)
